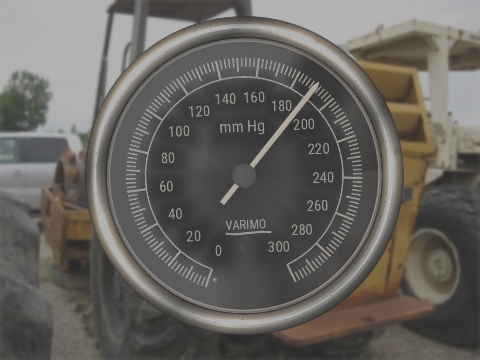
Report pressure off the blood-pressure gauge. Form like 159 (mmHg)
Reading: 190 (mmHg)
